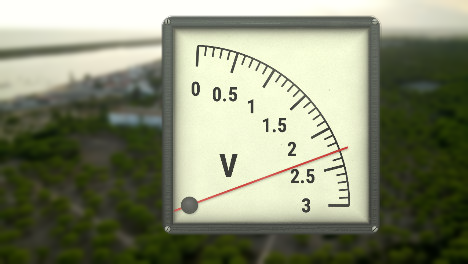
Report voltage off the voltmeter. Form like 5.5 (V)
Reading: 2.3 (V)
